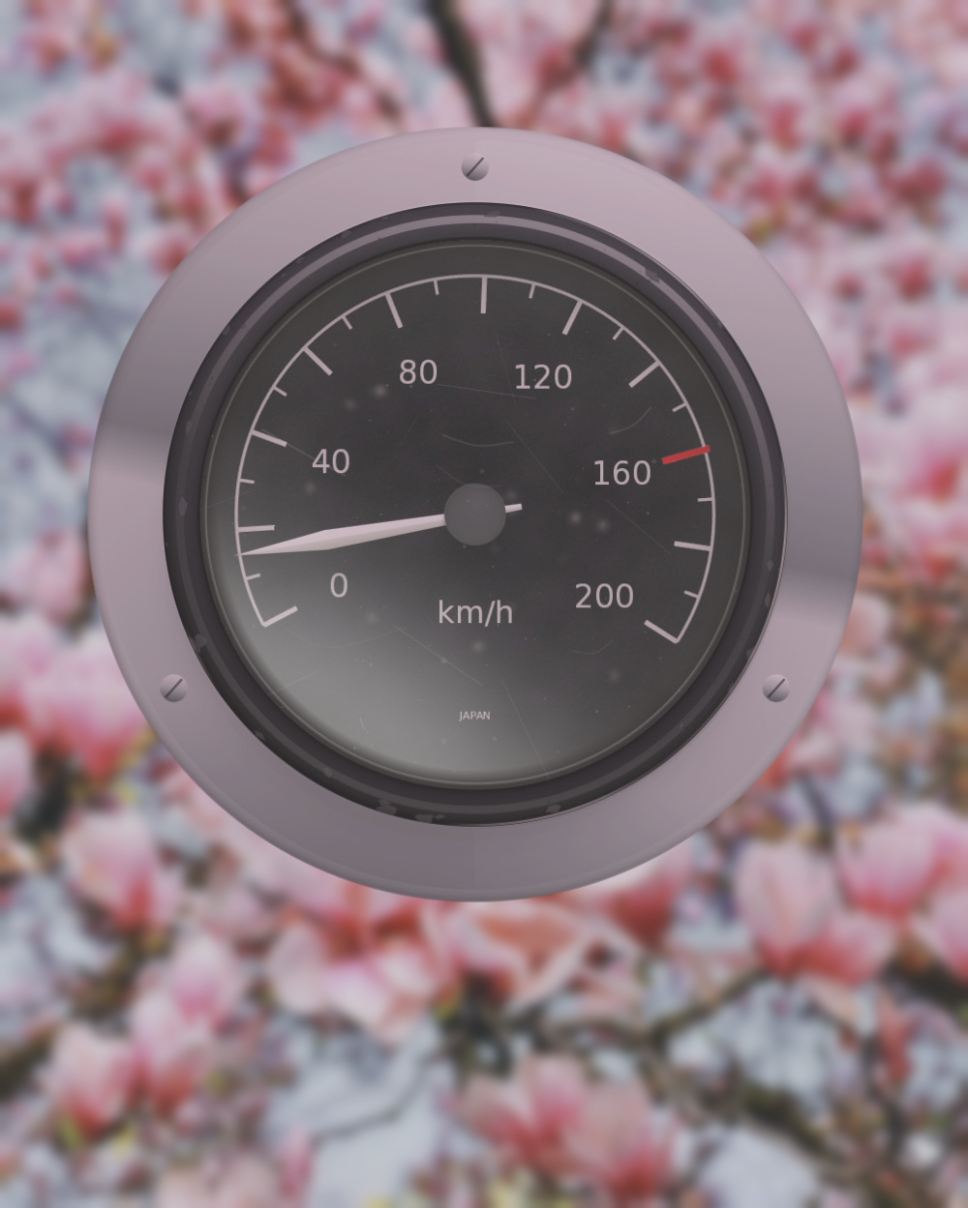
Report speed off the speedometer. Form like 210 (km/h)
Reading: 15 (km/h)
